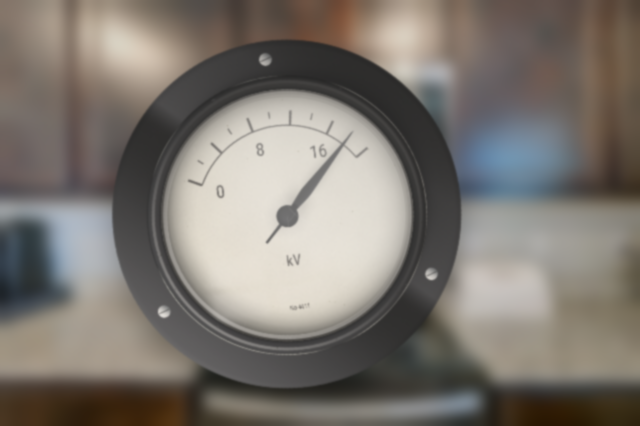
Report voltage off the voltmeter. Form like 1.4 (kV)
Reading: 18 (kV)
